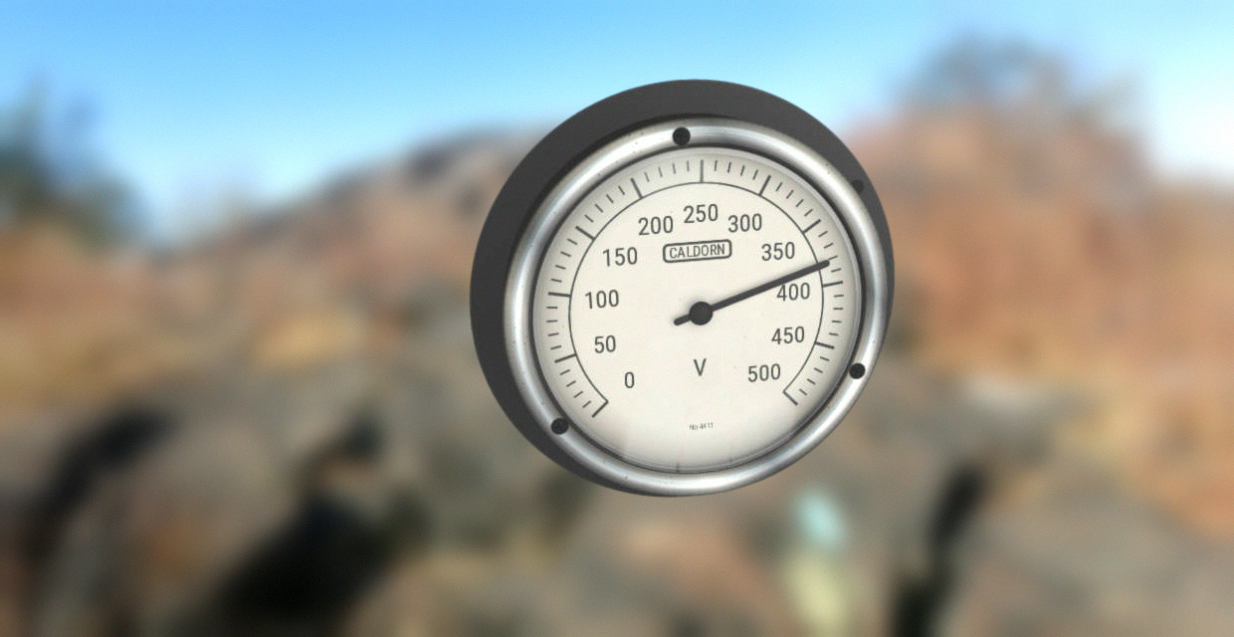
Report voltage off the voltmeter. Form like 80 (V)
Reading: 380 (V)
